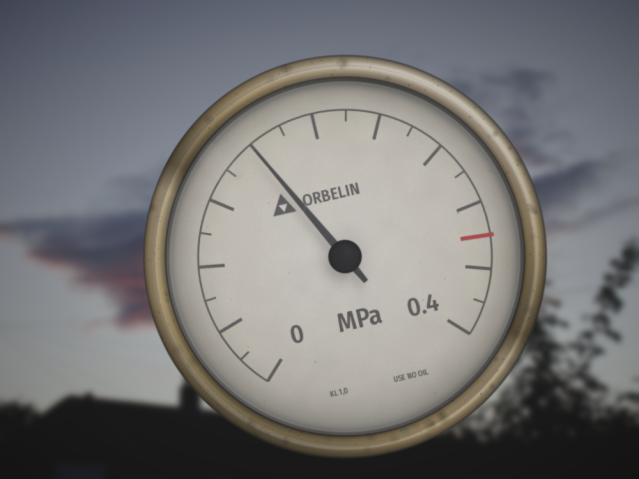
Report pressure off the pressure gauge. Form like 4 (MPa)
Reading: 0.16 (MPa)
